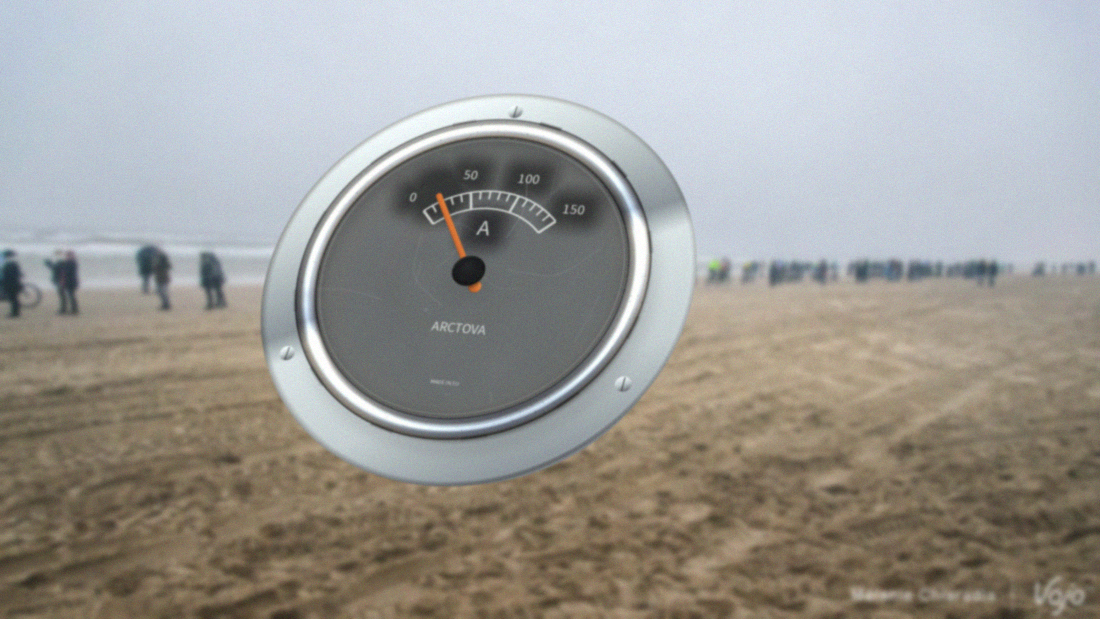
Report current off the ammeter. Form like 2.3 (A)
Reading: 20 (A)
